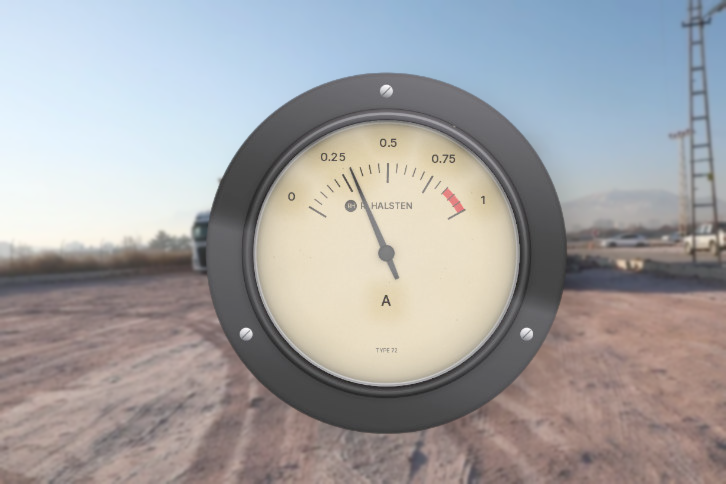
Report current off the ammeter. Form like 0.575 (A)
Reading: 0.3 (A)
